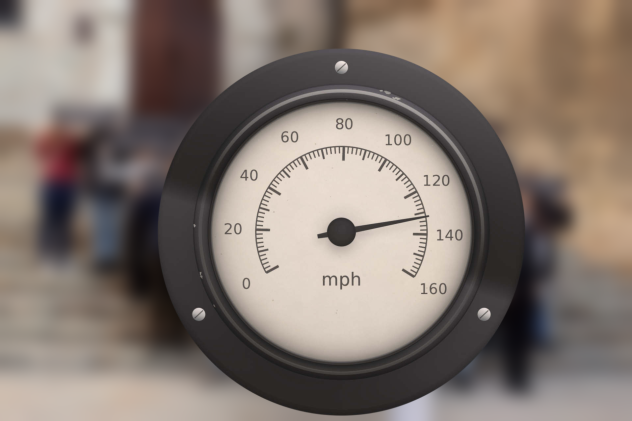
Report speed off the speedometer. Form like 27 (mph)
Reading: 132 (mph)
